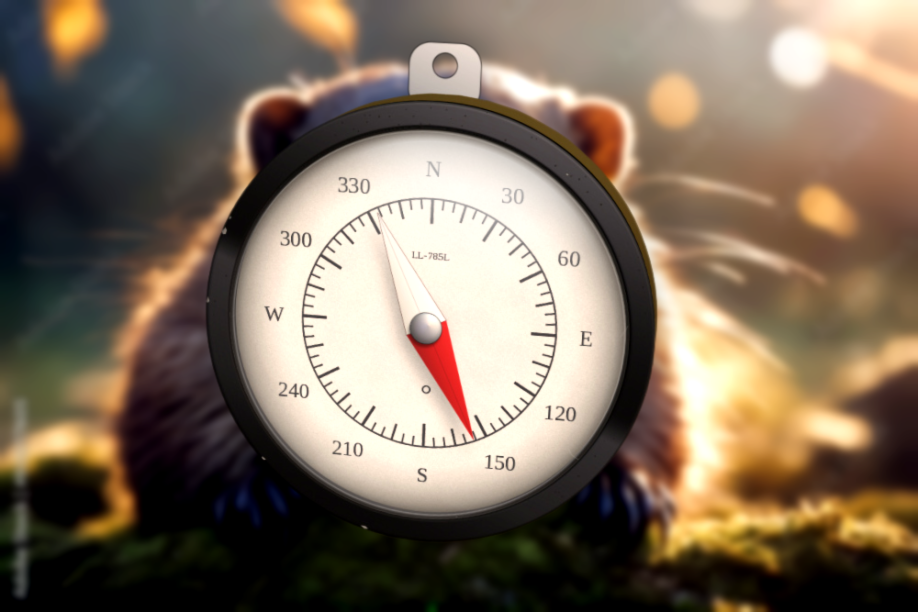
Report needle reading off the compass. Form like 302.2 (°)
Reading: 155 (°)
